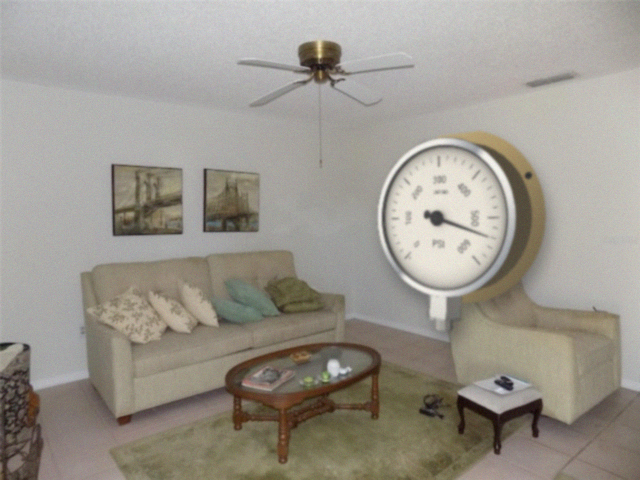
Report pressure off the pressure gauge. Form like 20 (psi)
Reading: 540 (psi)
